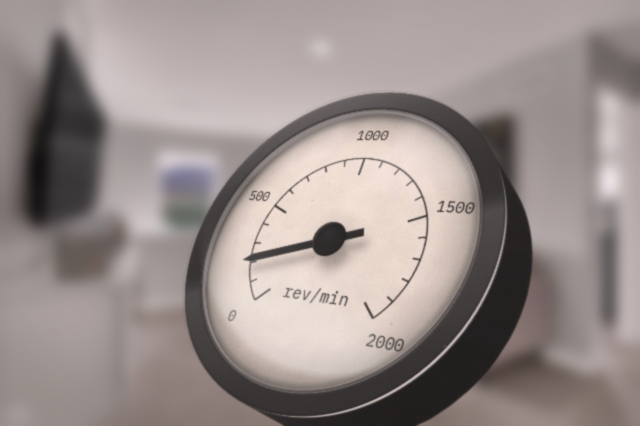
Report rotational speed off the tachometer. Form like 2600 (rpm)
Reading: 200 (rpm)
